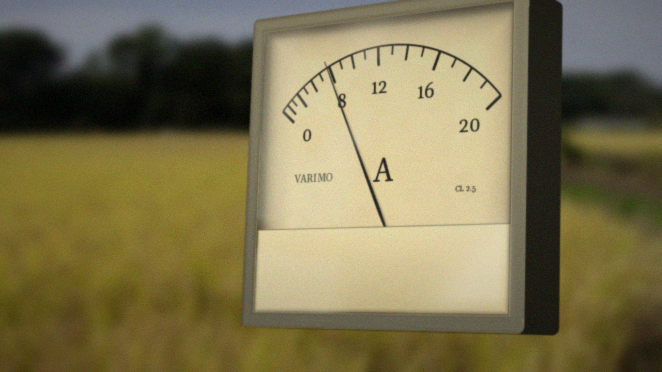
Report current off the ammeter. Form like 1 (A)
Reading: 8 (A)
